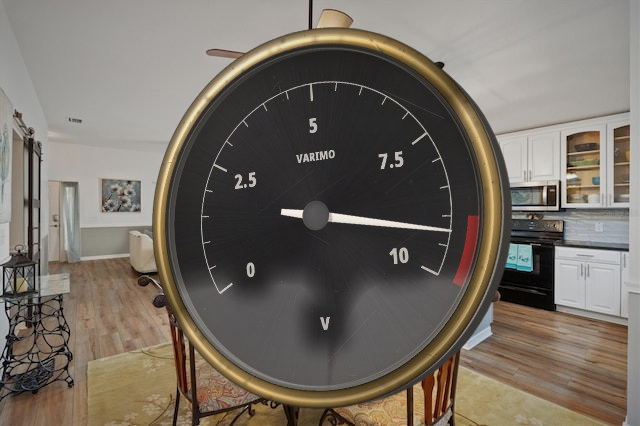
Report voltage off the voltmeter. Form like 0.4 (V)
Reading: 9.25 (V)
